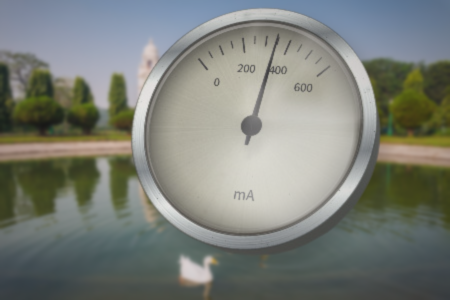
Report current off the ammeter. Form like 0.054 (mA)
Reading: 350 (mA)
